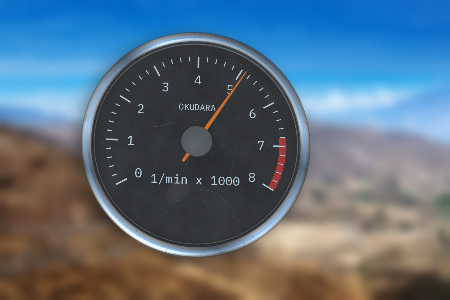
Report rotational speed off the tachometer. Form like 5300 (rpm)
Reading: 5100 (rpm)
